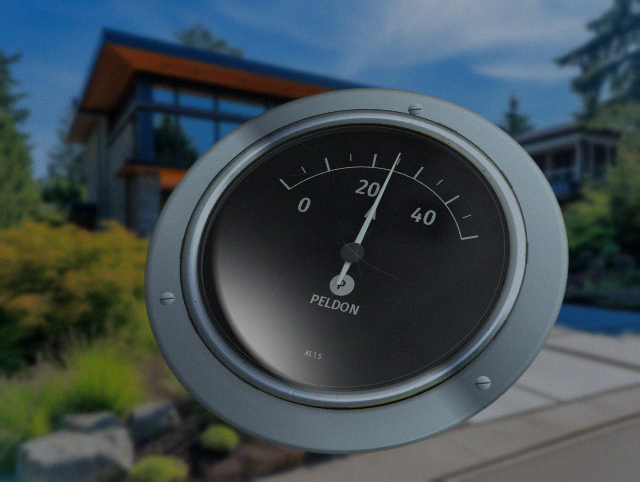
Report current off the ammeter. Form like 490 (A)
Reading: 25 (A)
